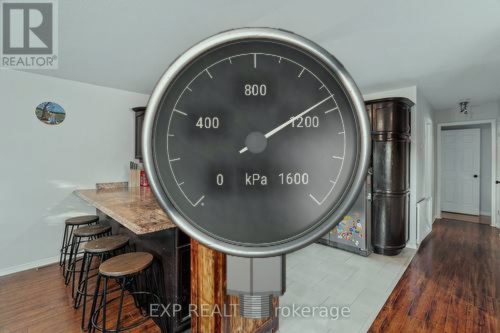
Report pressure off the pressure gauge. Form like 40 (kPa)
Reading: 1150 (kPa)
